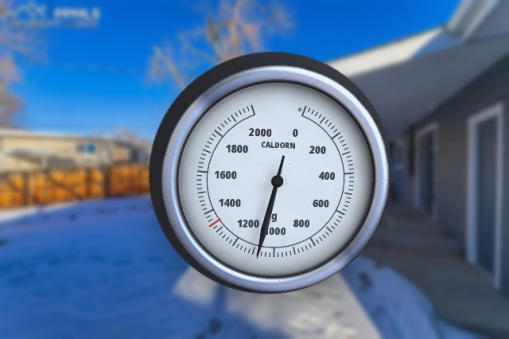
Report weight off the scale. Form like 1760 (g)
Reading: 1080 (g)
